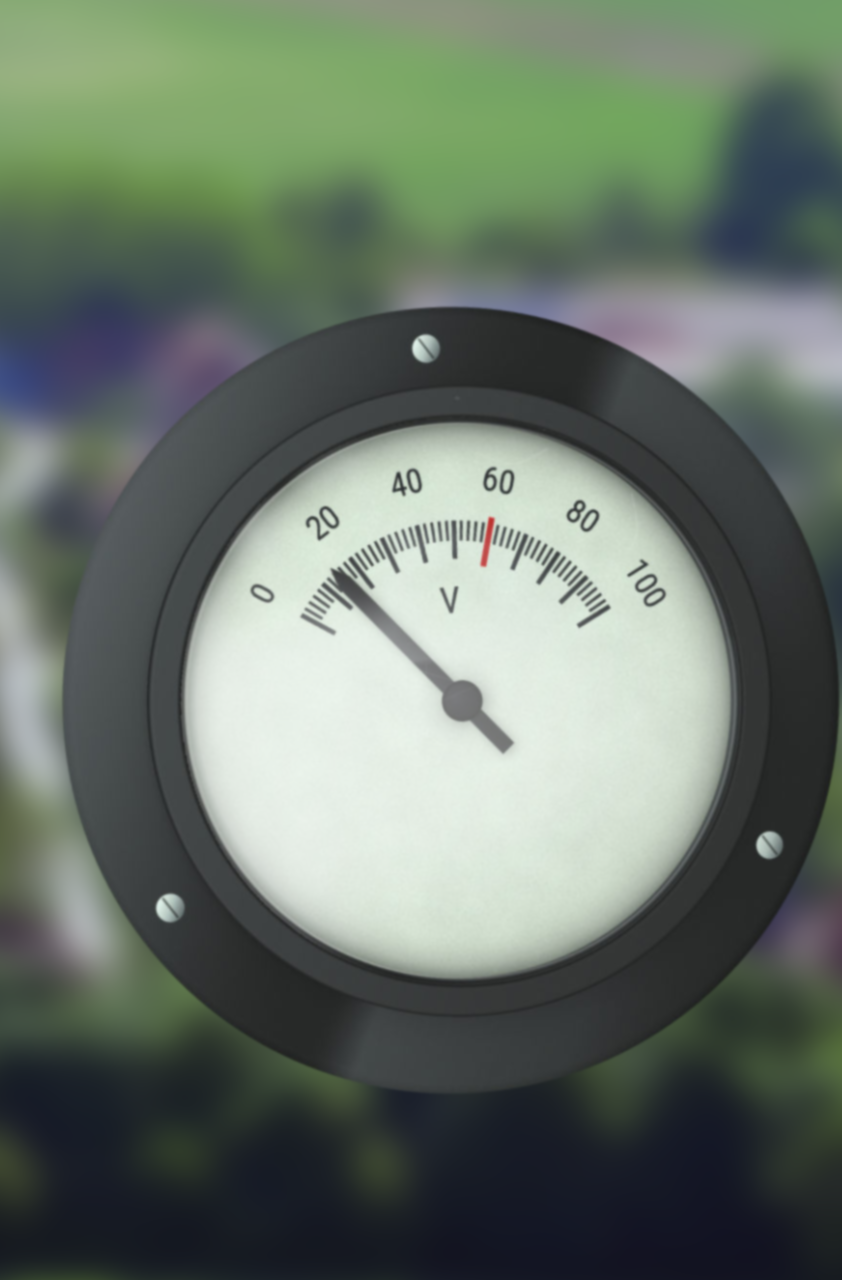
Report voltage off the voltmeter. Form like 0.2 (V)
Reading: 14 (V)
